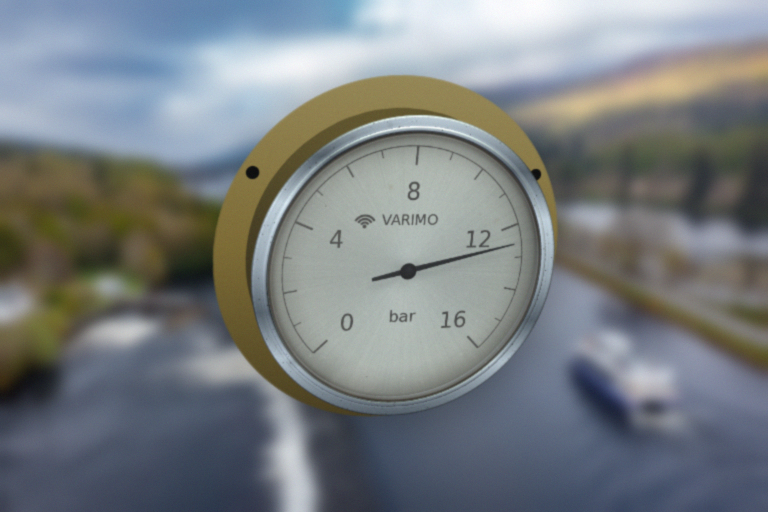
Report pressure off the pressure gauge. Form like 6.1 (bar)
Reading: 12.5 (bar)
